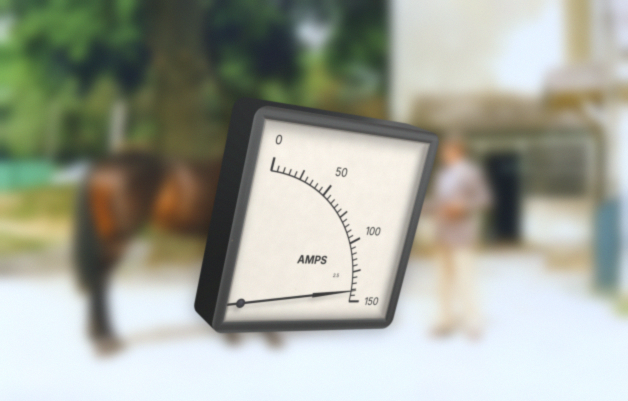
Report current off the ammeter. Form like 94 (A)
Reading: 140 (A)
